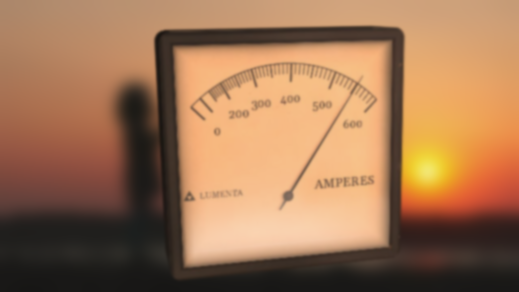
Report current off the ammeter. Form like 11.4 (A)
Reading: 550 (A)
